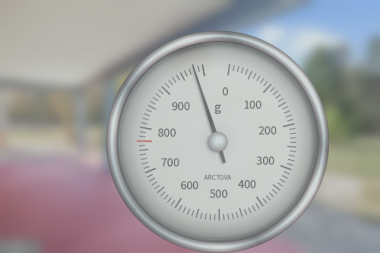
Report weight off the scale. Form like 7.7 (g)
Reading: 980 (g)
